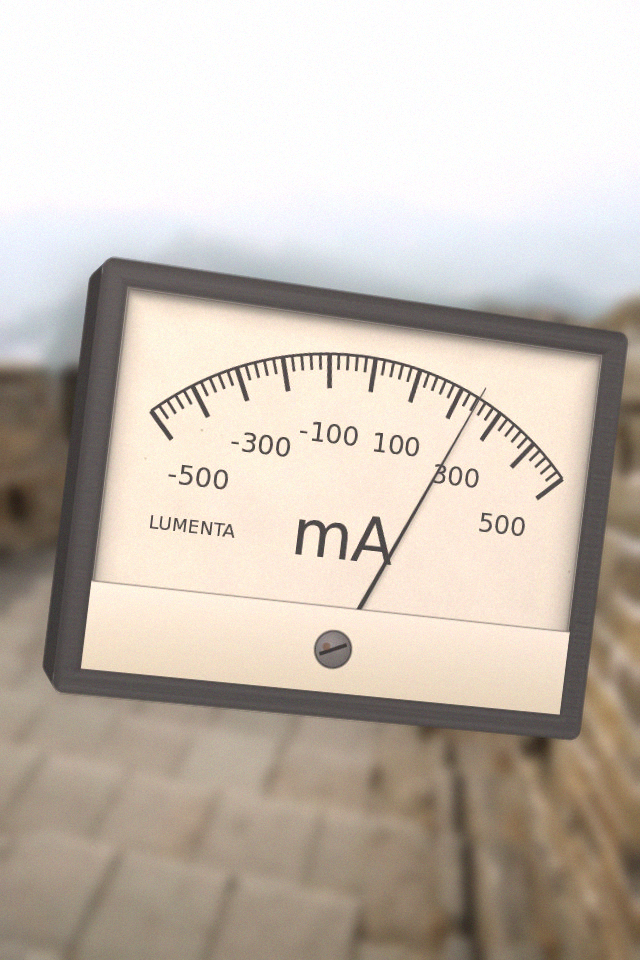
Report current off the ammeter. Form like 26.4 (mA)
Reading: 240 (mA)
